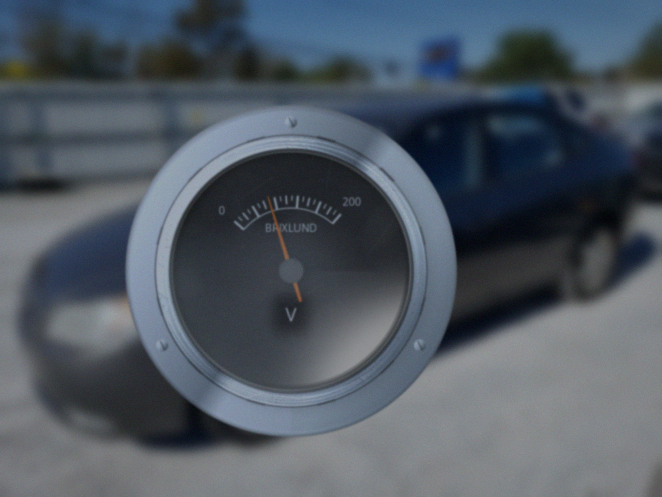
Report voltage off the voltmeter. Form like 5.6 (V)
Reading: 70 (V)
